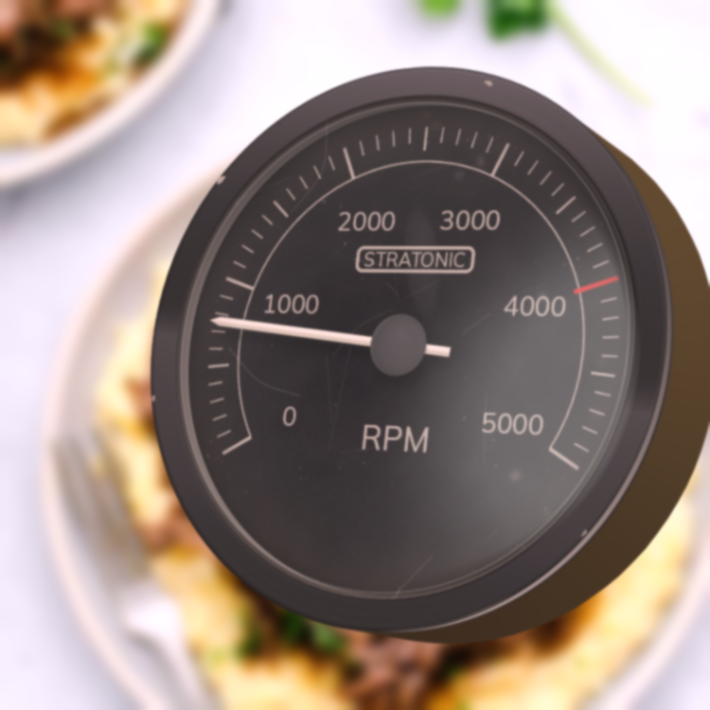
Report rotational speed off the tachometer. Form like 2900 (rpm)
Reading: 750 (rpm)
